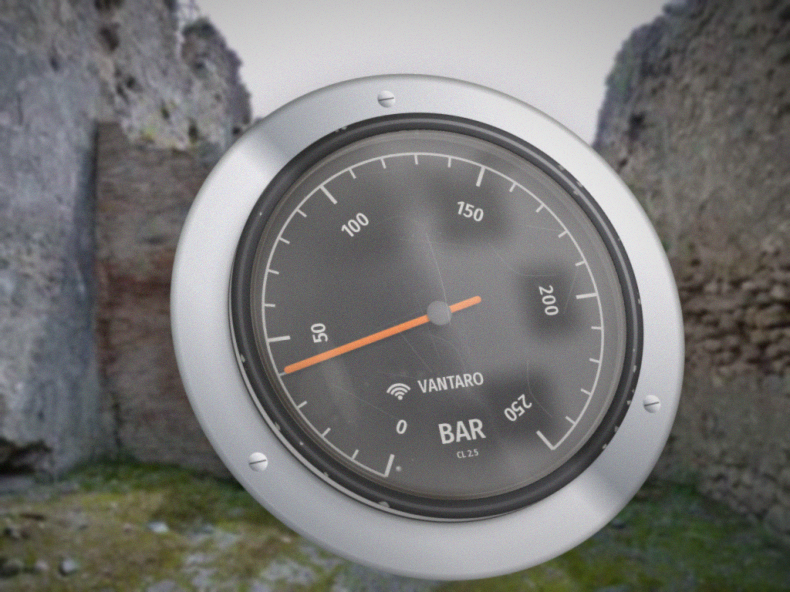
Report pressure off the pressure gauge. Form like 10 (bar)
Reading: 40 (bar)
